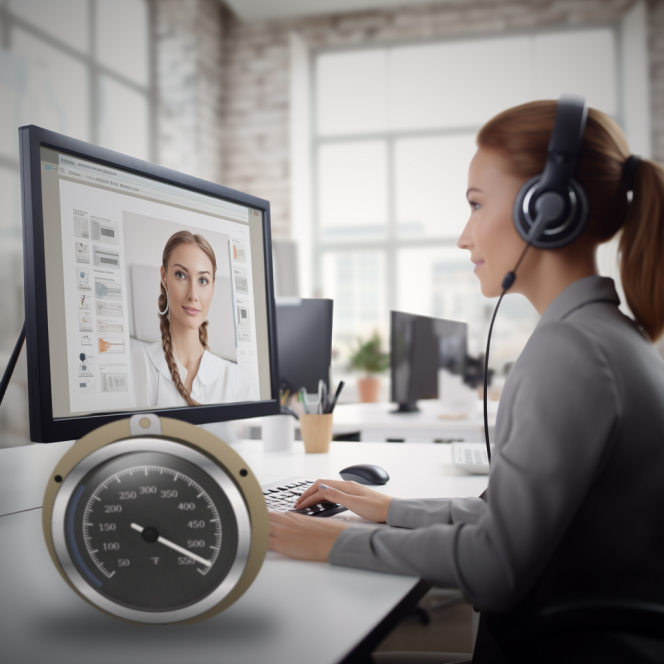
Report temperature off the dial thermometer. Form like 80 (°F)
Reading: 525 (°F)
